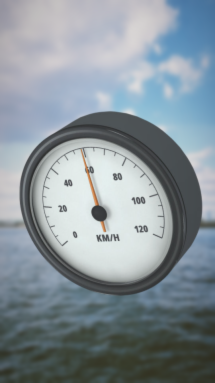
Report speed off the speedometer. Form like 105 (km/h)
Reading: 60 (km/h)
